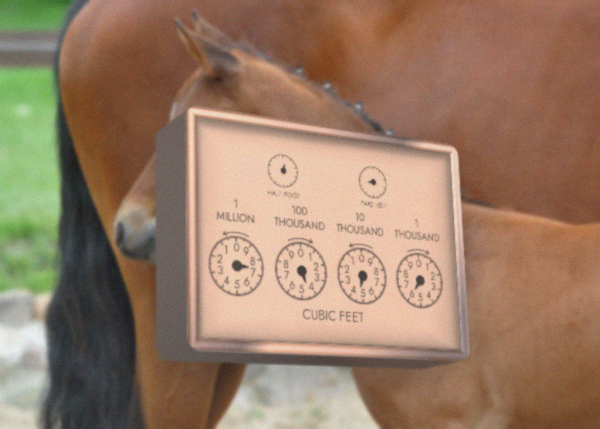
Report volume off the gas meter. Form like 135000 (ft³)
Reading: 744600 (ft³)
